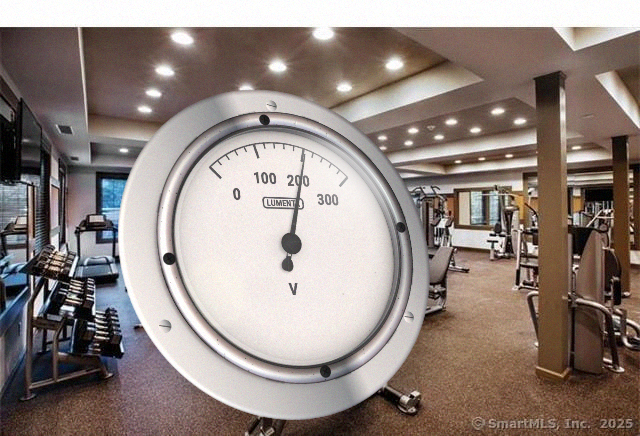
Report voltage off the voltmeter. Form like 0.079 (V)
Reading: 200 (V)
